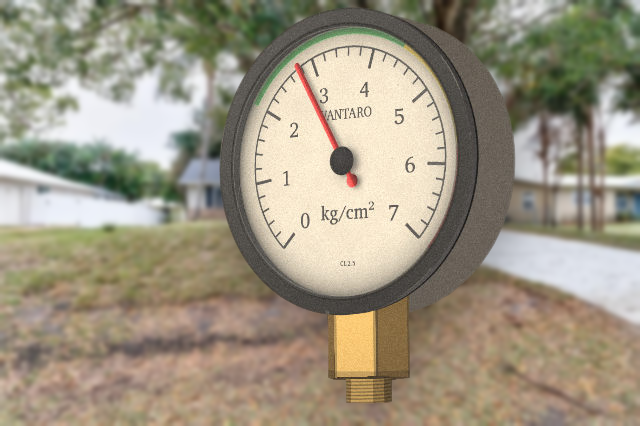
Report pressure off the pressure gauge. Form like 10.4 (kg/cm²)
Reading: 2.8 (kg/cm²)
